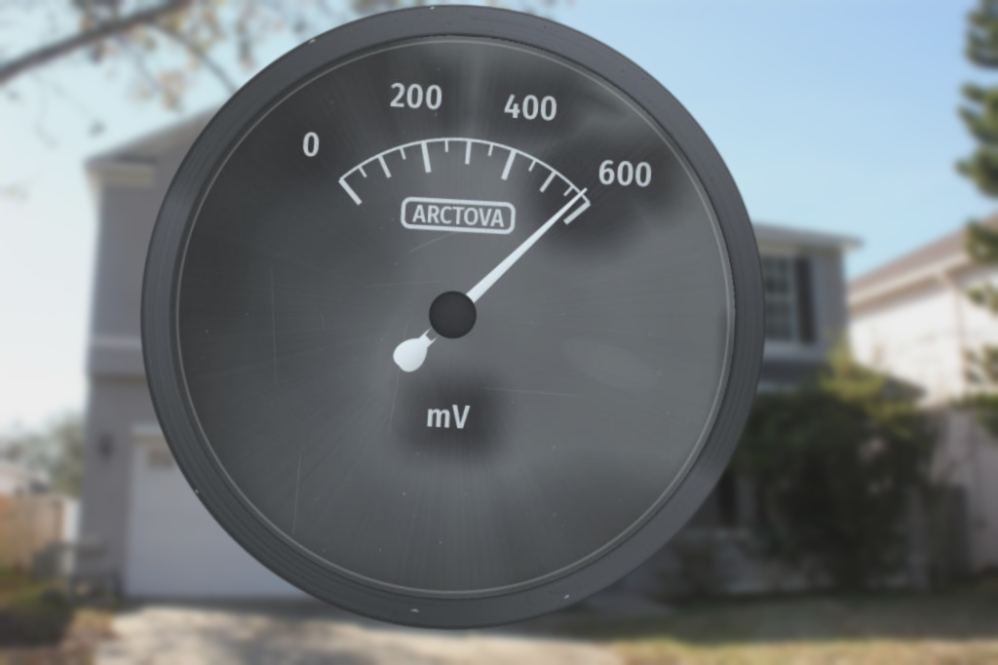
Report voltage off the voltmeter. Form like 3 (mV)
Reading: 575 (mV)
